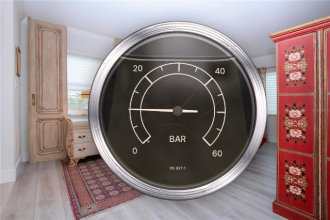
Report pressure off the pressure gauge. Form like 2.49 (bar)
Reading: 10 (bar)
